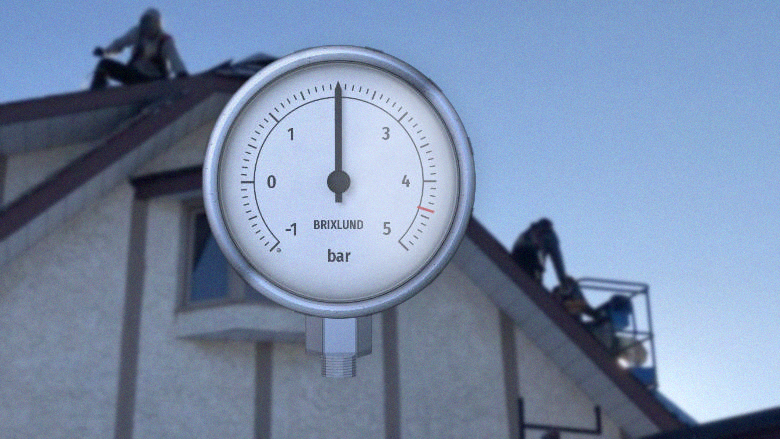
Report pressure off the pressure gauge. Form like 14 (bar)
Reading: 2 (bar)
